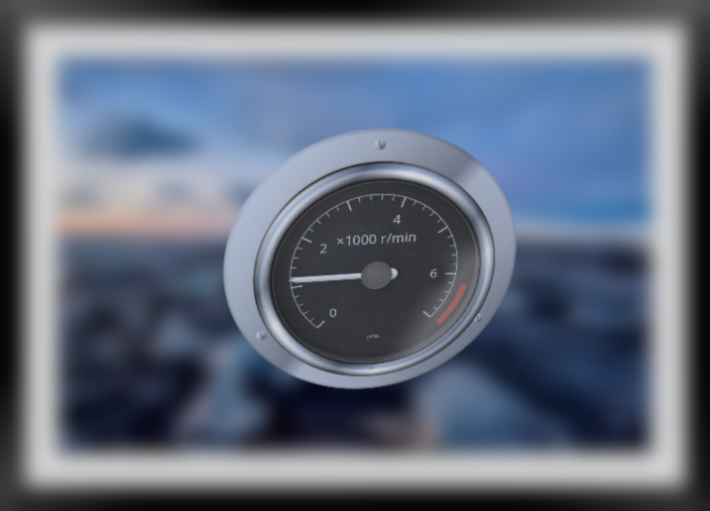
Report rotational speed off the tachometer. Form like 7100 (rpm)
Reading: 1200 (rpm)
